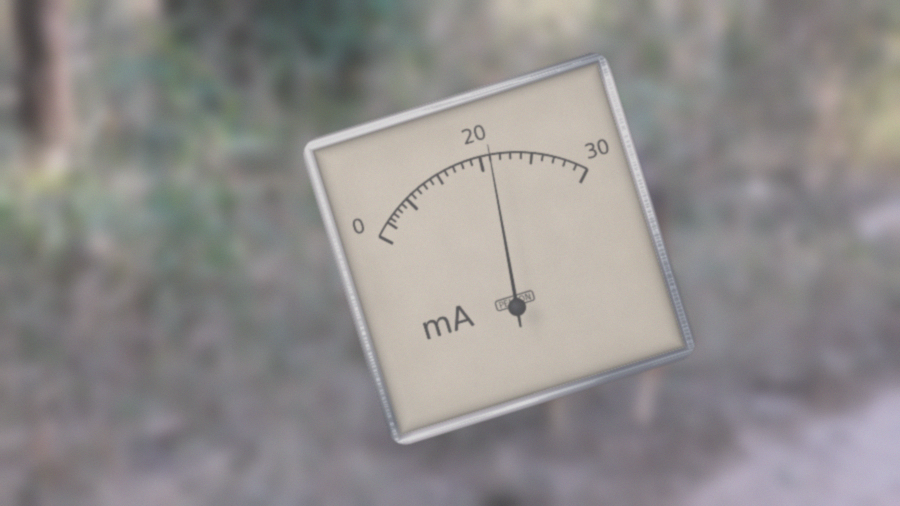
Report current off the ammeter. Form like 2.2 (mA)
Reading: 21 (mA)
